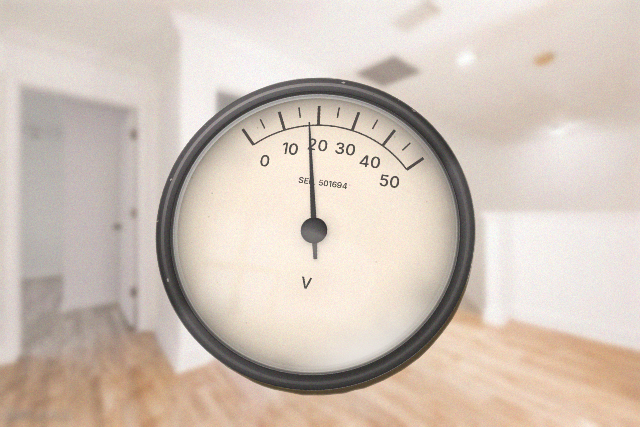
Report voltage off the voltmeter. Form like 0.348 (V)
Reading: 17.5 (V)
